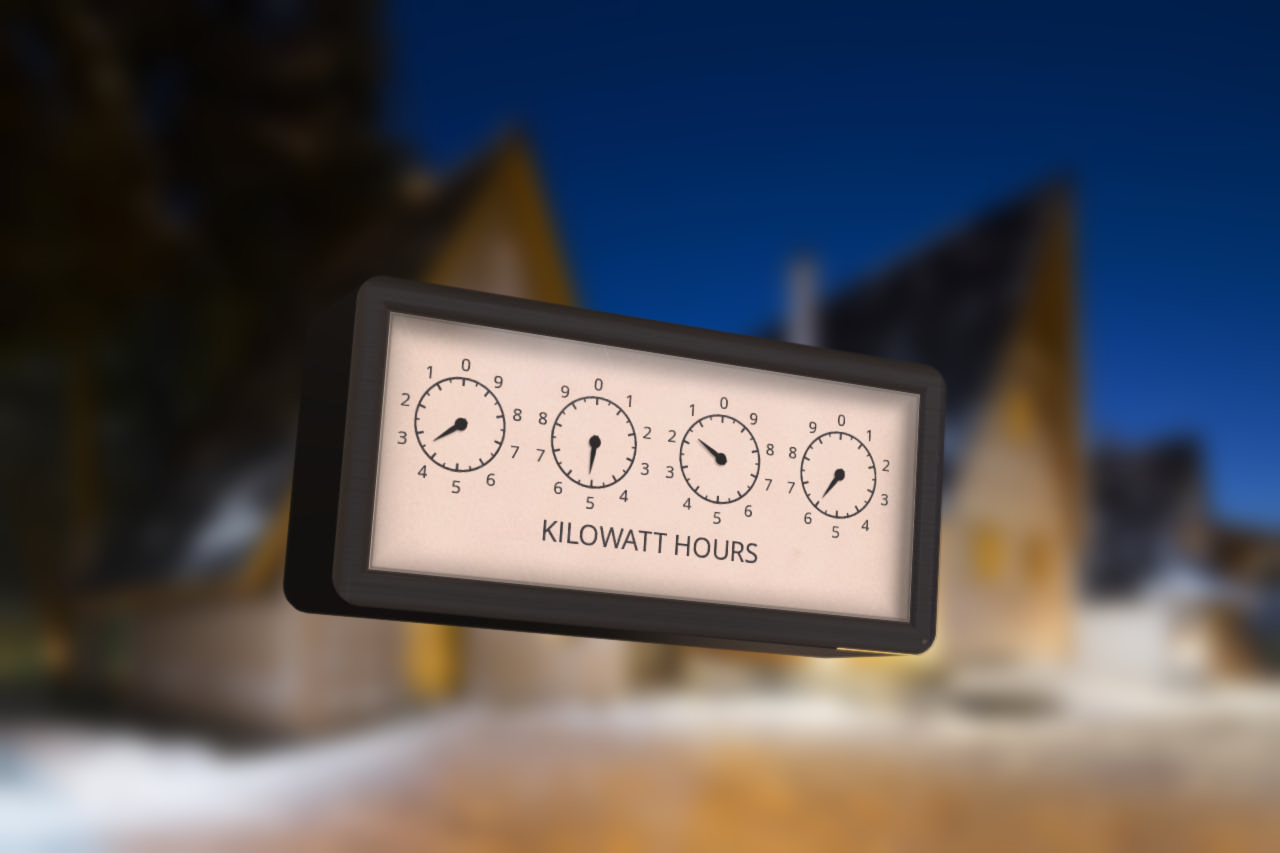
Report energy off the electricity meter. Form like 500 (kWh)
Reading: 3516 (kWh)
